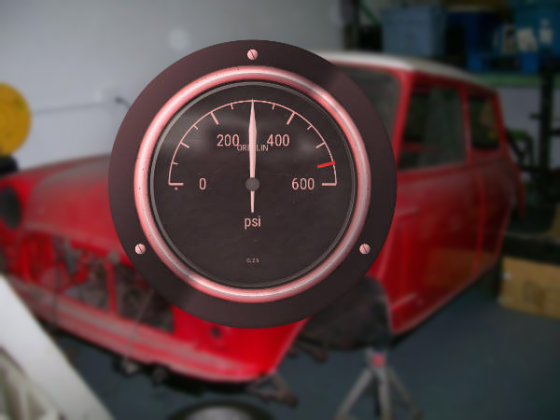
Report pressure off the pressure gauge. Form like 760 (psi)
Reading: 300 (psi)
